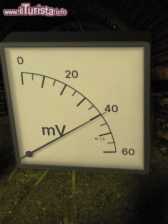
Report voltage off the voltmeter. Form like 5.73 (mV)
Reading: 40 (mV)
